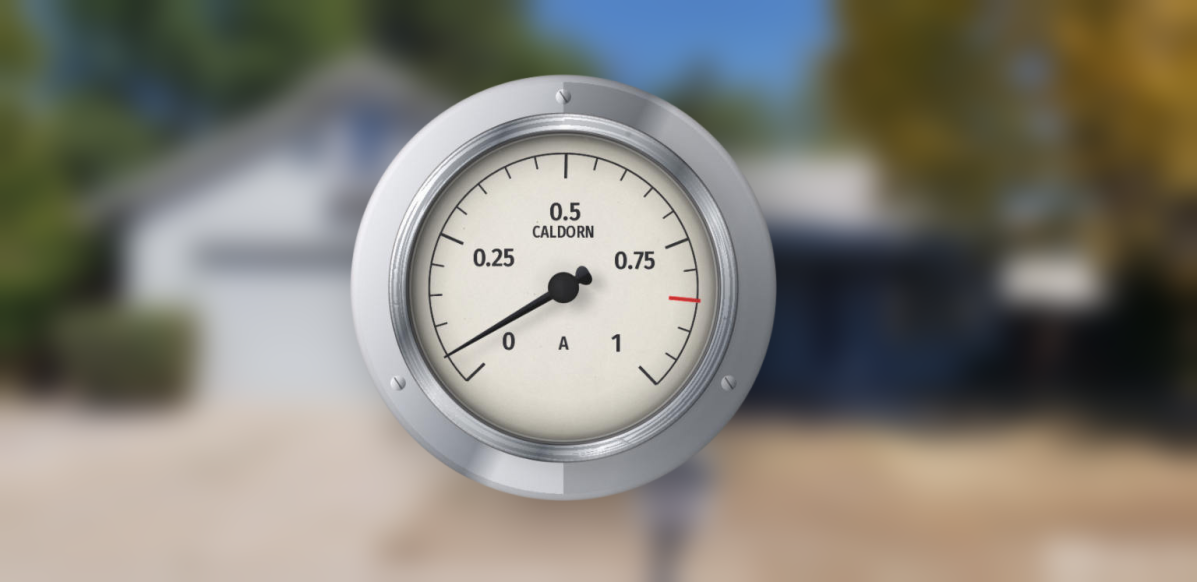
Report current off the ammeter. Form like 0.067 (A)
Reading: 0.05 (A)
